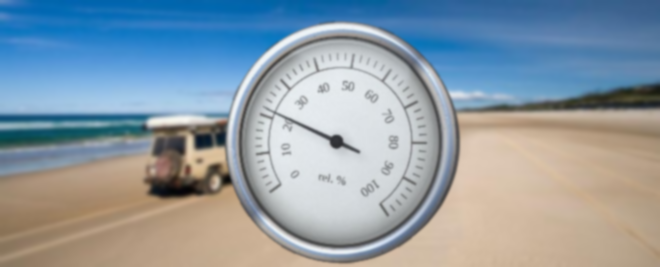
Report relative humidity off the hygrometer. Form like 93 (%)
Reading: 22 (%)
